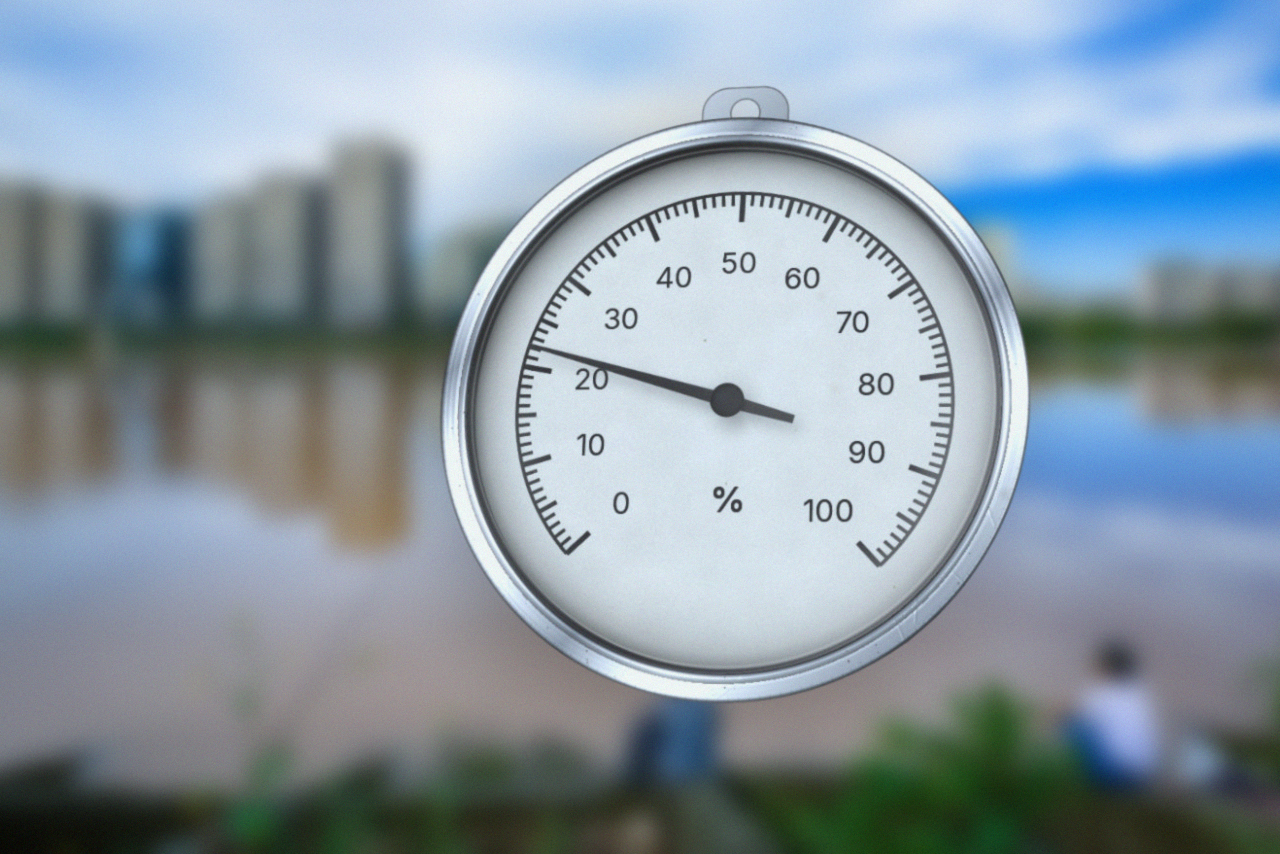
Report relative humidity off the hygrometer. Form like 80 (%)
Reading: 22 (%)
